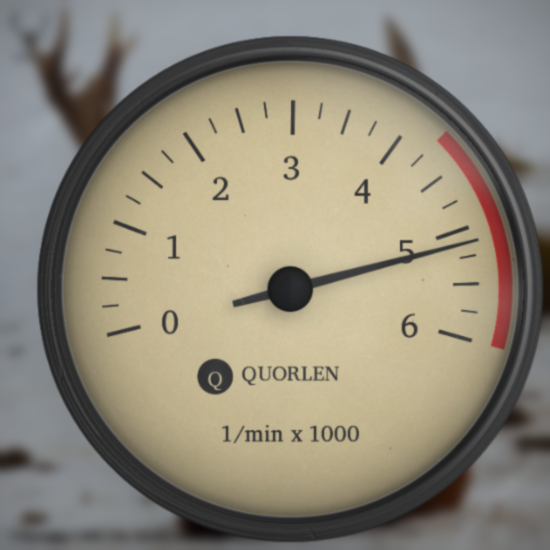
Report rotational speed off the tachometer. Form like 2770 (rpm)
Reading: 5125 (rpm)
